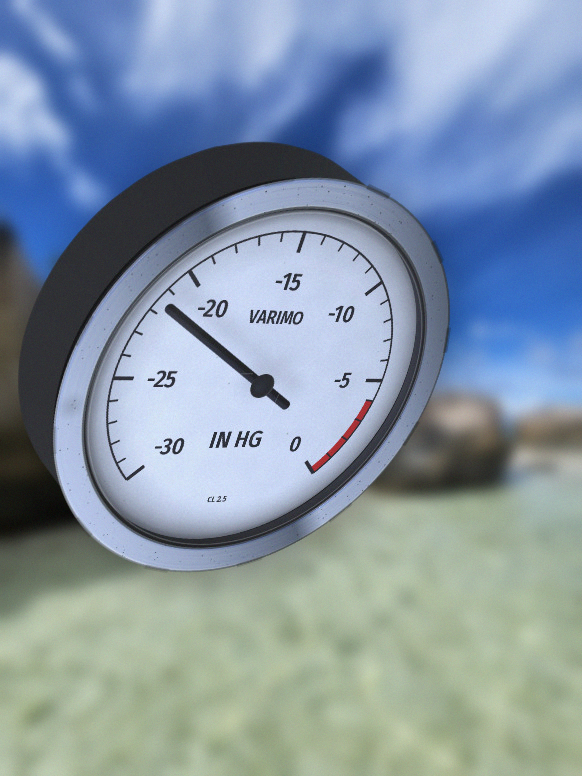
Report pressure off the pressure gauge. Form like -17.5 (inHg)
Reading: -21.5 (inHg)
